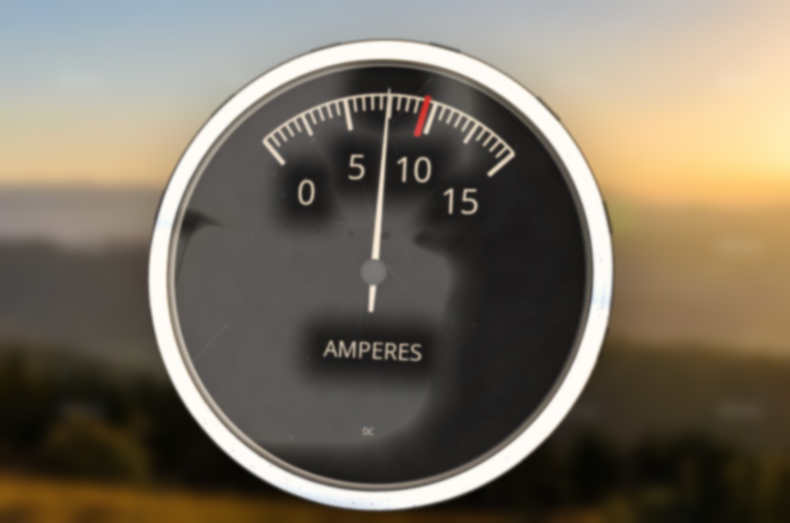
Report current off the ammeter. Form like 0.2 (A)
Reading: 7.5 (A)
